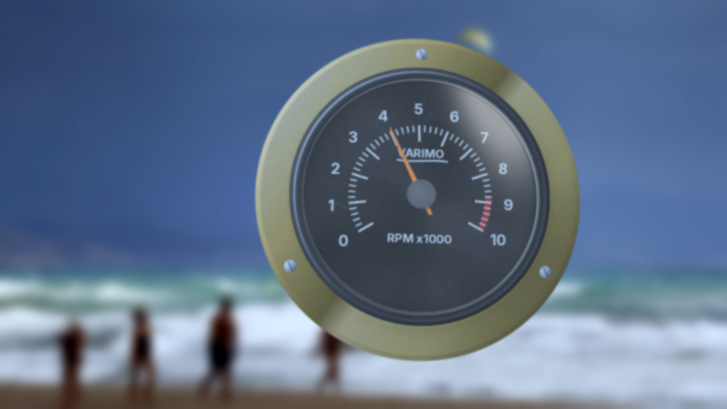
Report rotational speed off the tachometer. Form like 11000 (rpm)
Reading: 4000 (rpm)
